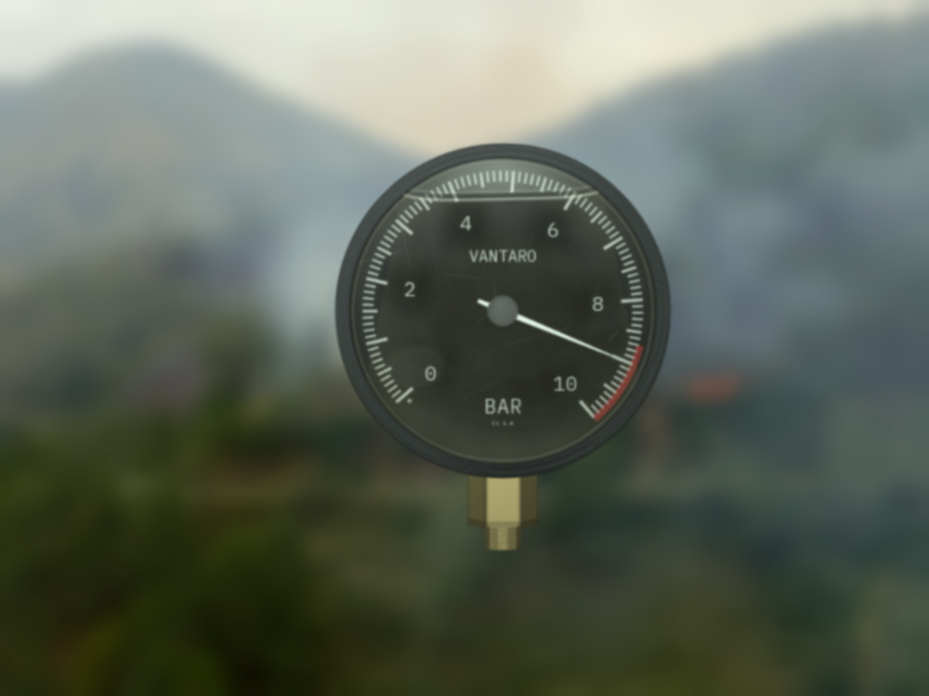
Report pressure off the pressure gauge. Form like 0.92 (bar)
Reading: 9 (bar)
